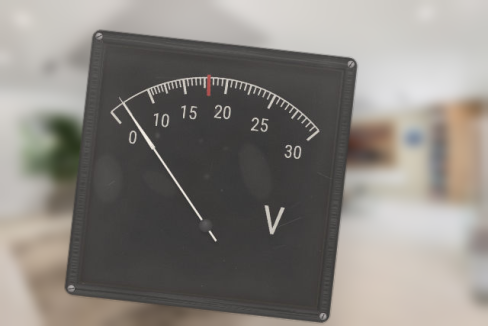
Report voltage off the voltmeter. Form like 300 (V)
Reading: 5 (V)
